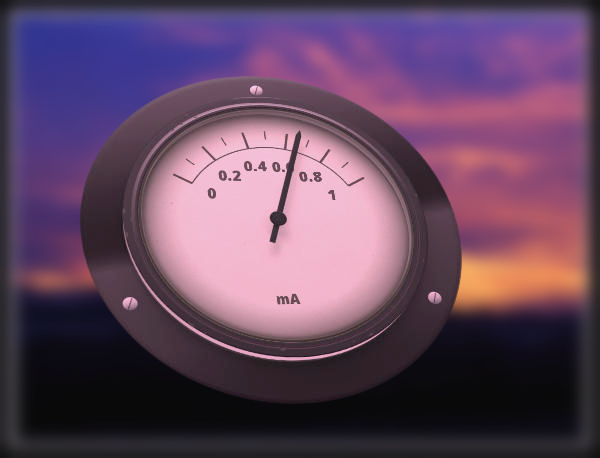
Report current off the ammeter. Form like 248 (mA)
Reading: 0.65 (mA)
